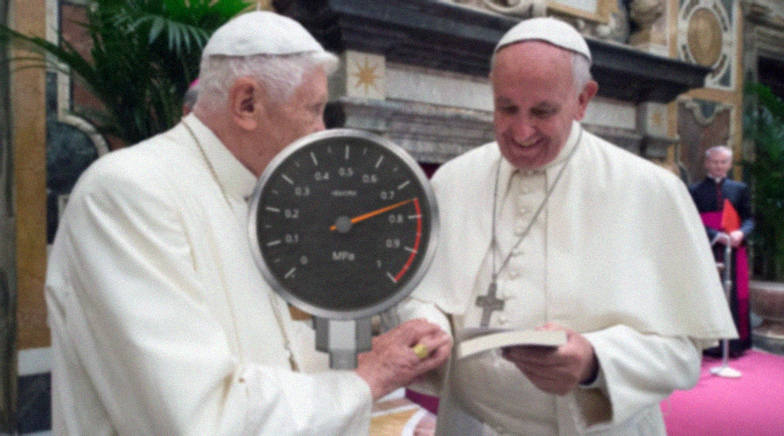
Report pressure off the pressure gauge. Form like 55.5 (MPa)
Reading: 0.75 (MPa)
